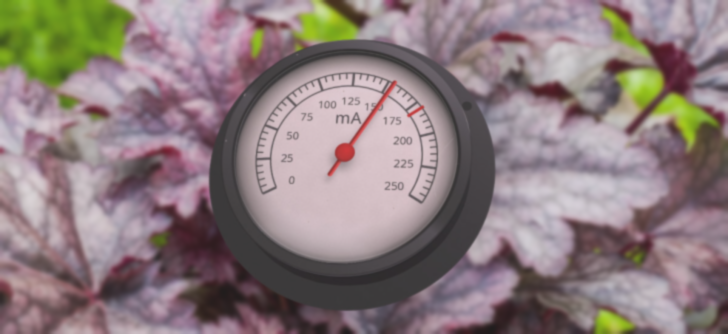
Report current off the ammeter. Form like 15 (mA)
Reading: 155 (mA)
